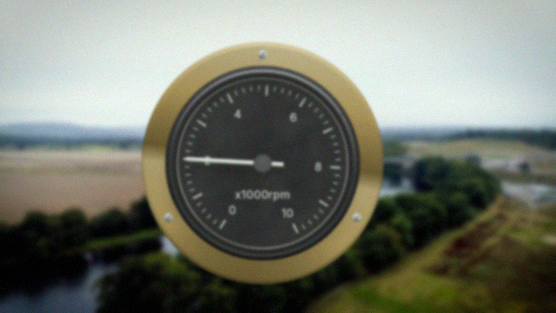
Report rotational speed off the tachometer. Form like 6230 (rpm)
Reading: 2000 (rpm)
